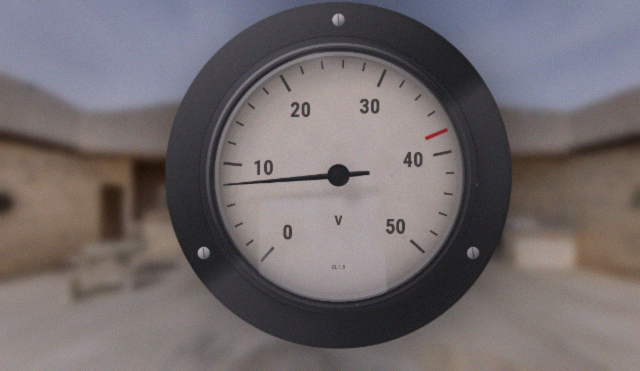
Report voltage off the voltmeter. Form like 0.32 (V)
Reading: 8 (V)
